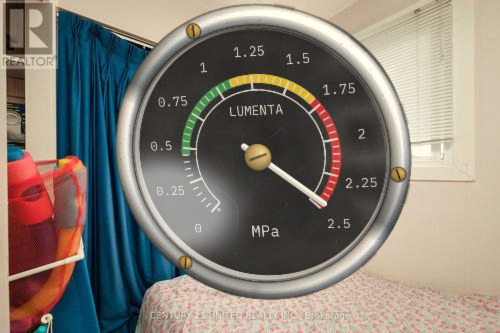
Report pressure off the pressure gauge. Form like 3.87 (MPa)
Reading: 2.45 (MPa)
